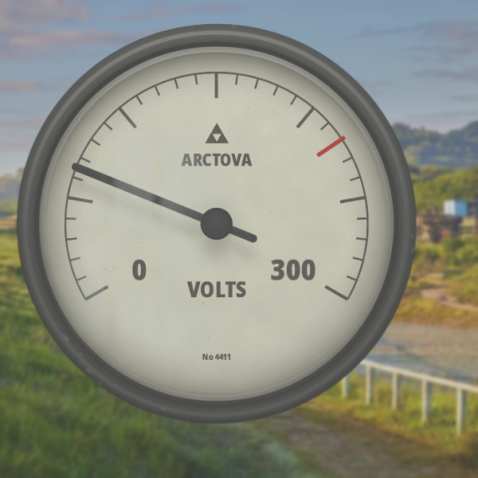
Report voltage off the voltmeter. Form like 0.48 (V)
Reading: 65 (V)
